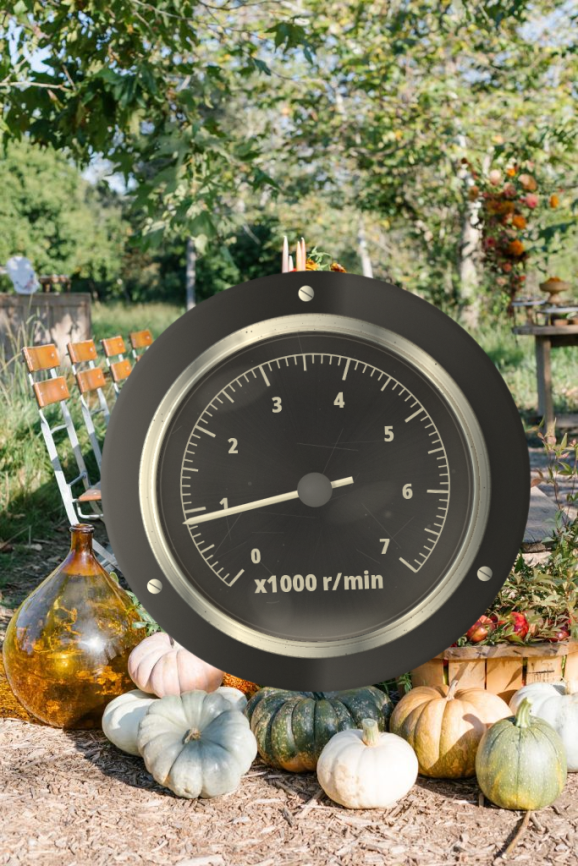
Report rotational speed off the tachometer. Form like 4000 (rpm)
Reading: 900 (rpm)
